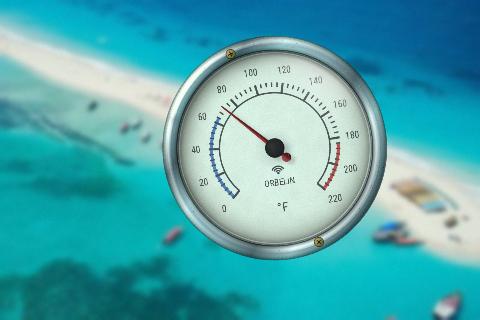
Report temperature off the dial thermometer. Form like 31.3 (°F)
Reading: 72 (°F)
